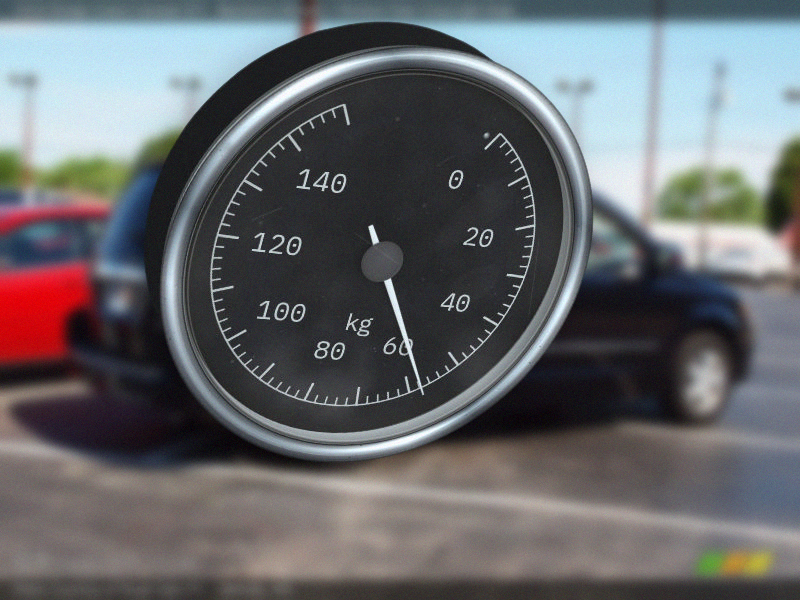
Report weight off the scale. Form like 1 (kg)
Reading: 58 (kg)
